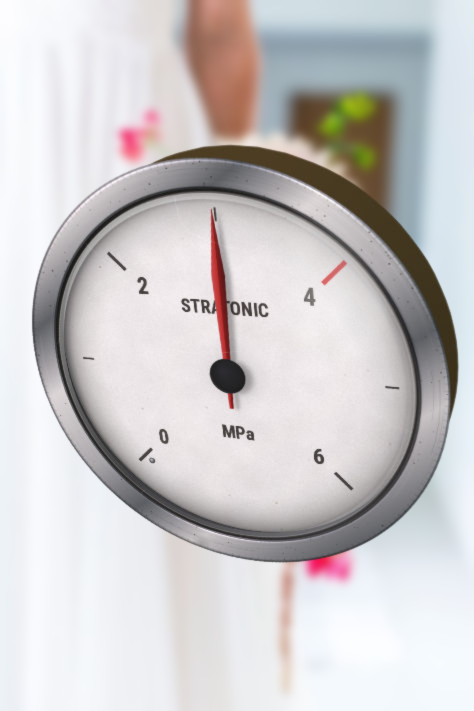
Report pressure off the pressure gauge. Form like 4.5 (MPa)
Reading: 3 (MPa)
